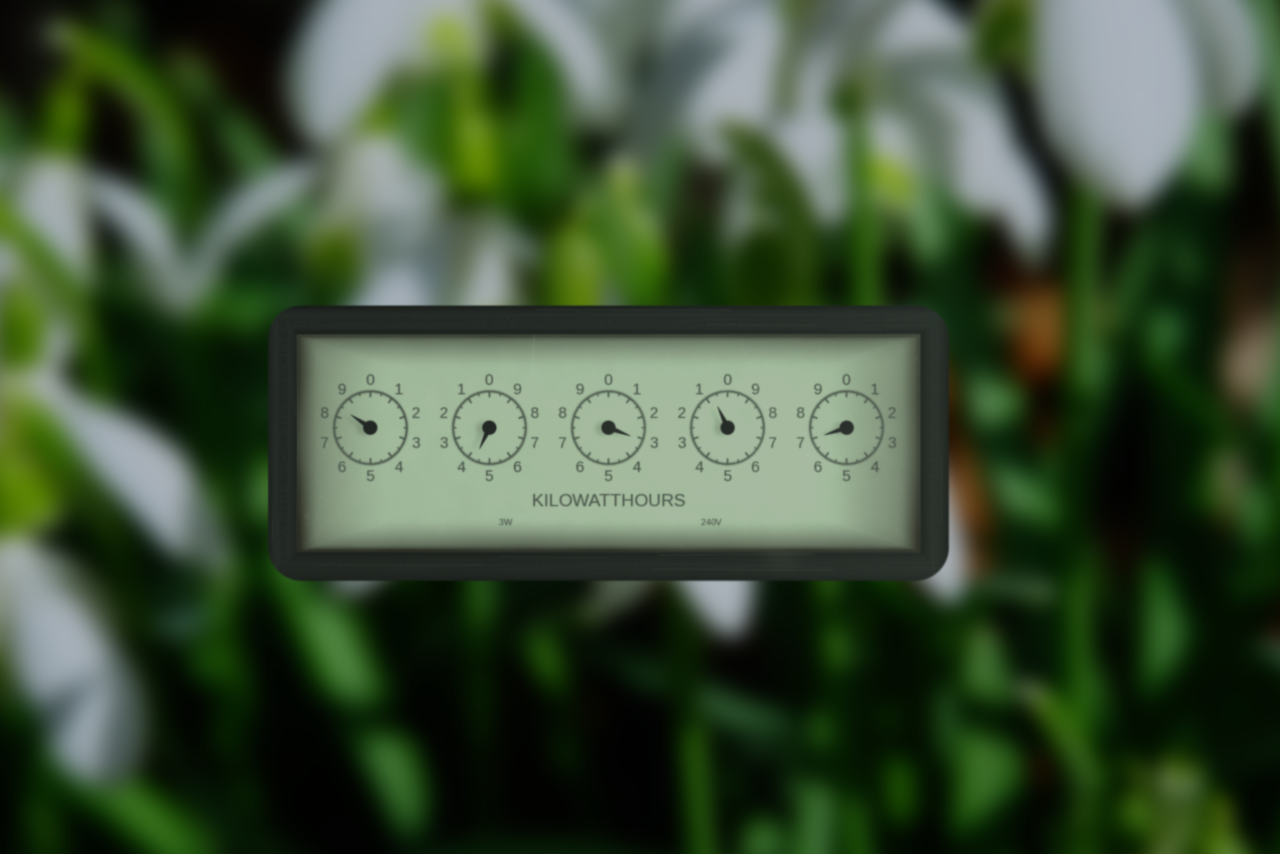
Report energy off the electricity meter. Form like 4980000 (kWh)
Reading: 84307 (kWh)
